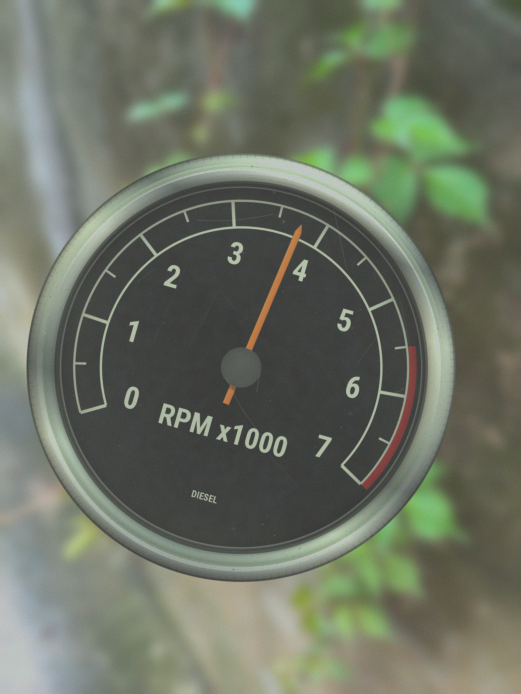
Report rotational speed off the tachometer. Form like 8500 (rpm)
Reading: 3750 (rpm)
